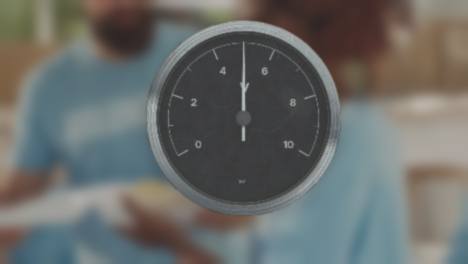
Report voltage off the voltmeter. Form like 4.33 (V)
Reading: 5 (V)
